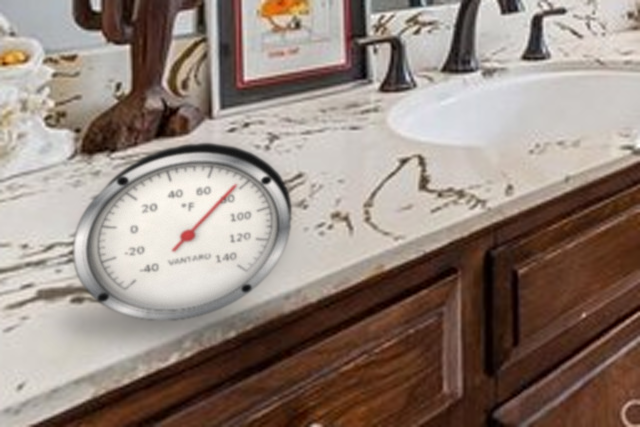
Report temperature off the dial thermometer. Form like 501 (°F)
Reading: 76 (°F)
